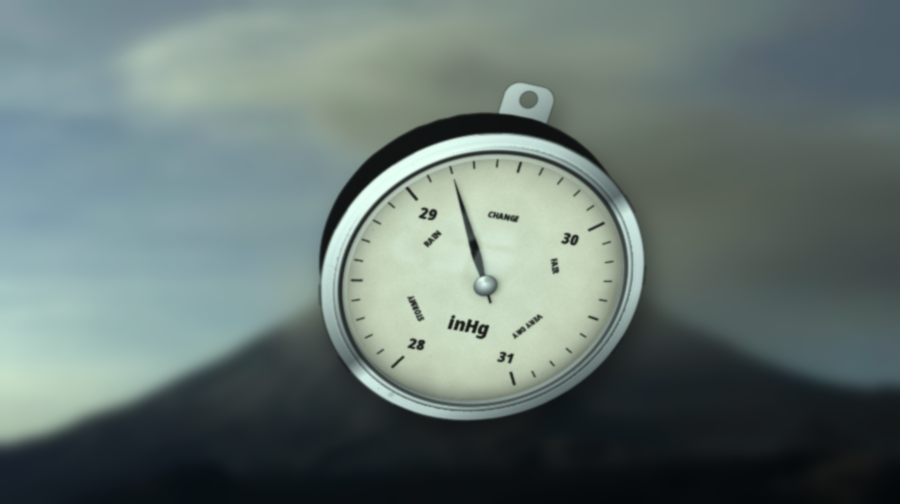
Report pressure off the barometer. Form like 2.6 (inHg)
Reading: 29.2 (inHg)
